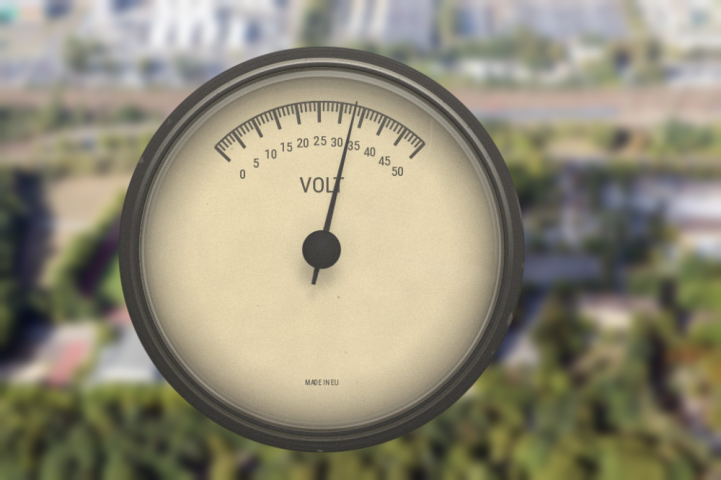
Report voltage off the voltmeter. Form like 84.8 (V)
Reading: 33 (V)
